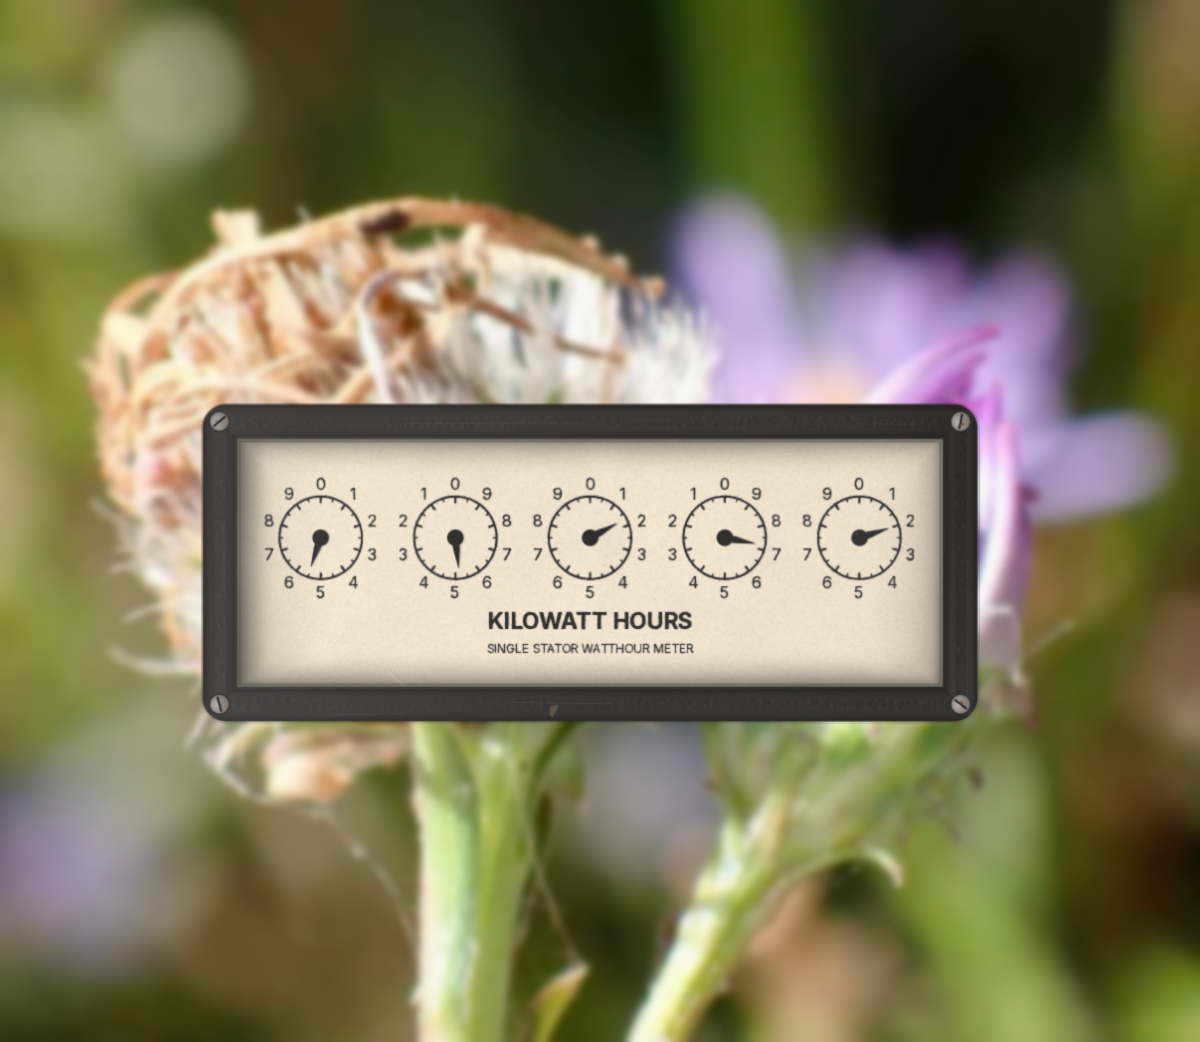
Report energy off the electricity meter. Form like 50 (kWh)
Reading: 55172 (kWh)
